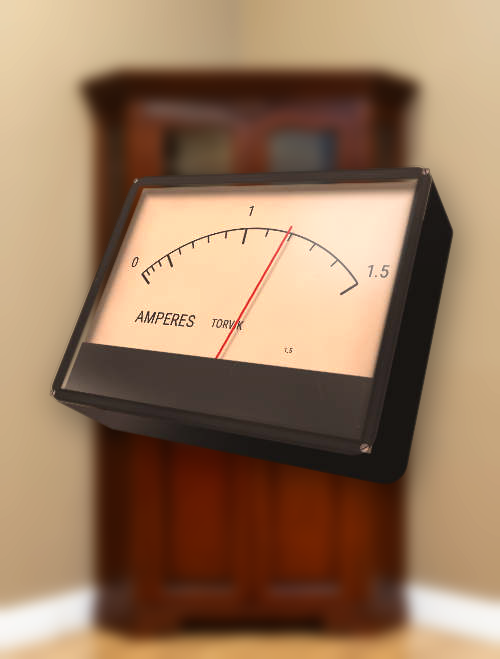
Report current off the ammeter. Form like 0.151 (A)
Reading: 1.2 (A)
